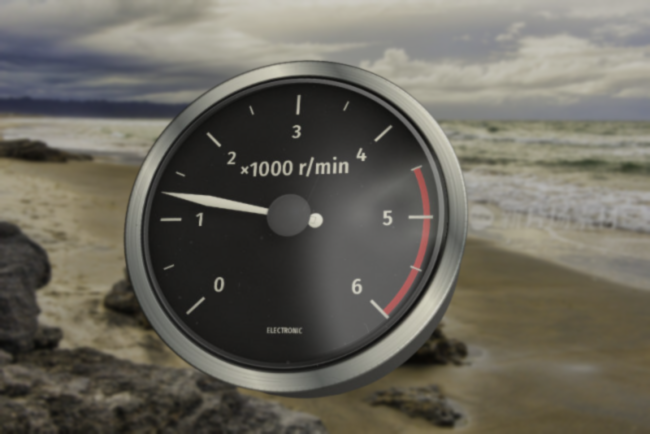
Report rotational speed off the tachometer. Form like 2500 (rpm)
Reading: 1250 (rpm)
